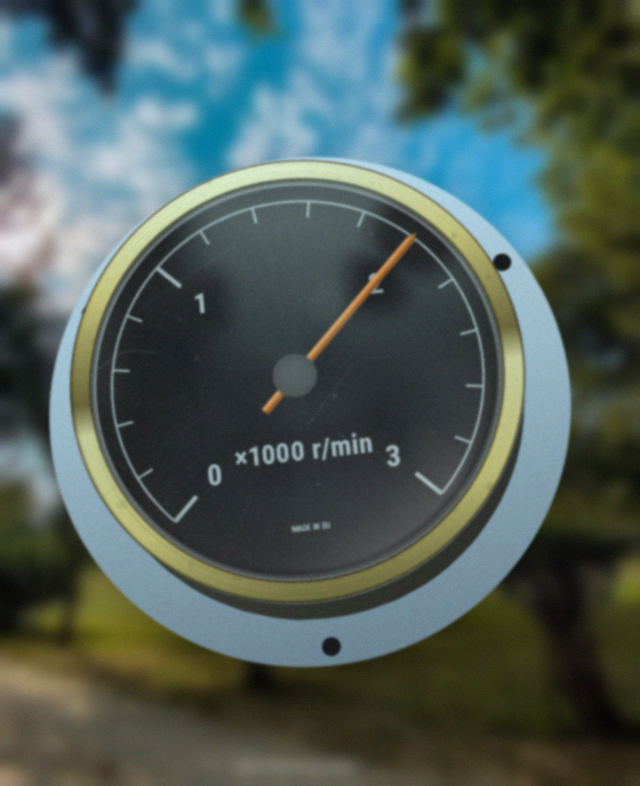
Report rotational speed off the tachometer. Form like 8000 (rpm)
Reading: 2000 (rpm)
